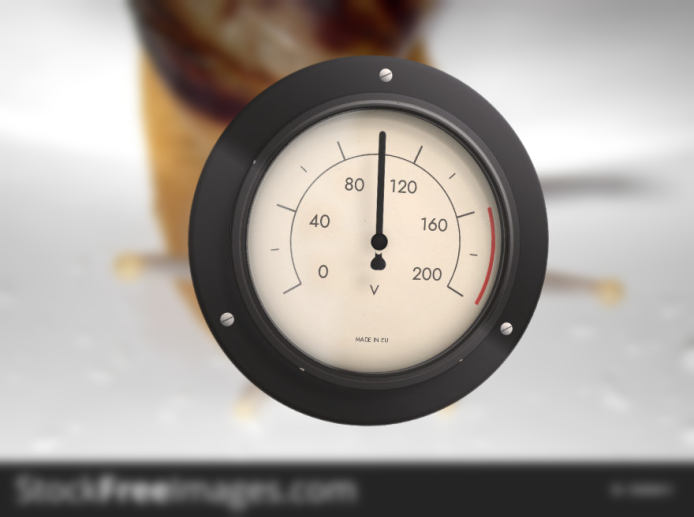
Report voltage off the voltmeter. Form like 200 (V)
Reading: 100 (V)
